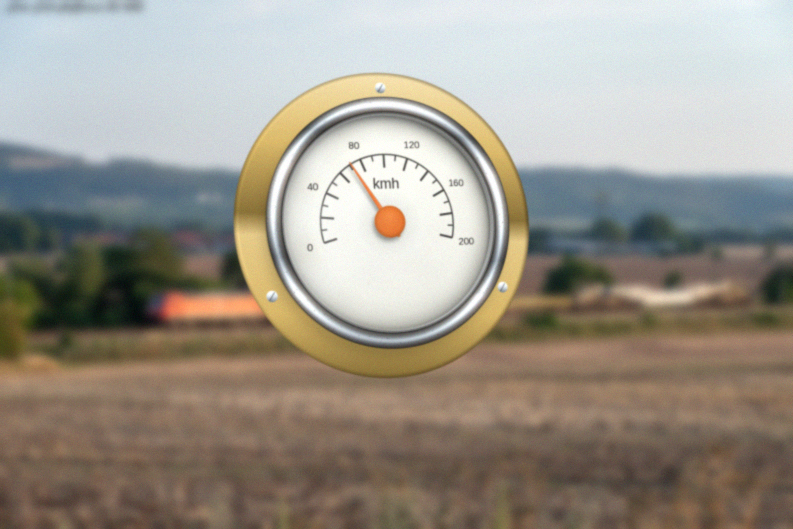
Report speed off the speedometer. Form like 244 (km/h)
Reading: 70 (km/h)
